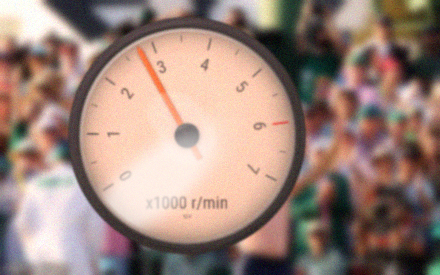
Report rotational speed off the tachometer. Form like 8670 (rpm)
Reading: 2750 (rpm)
